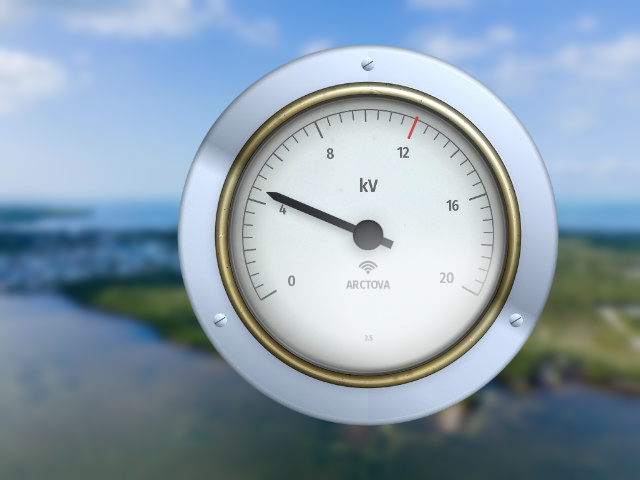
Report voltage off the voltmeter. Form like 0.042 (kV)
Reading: 4.5 (kV)
